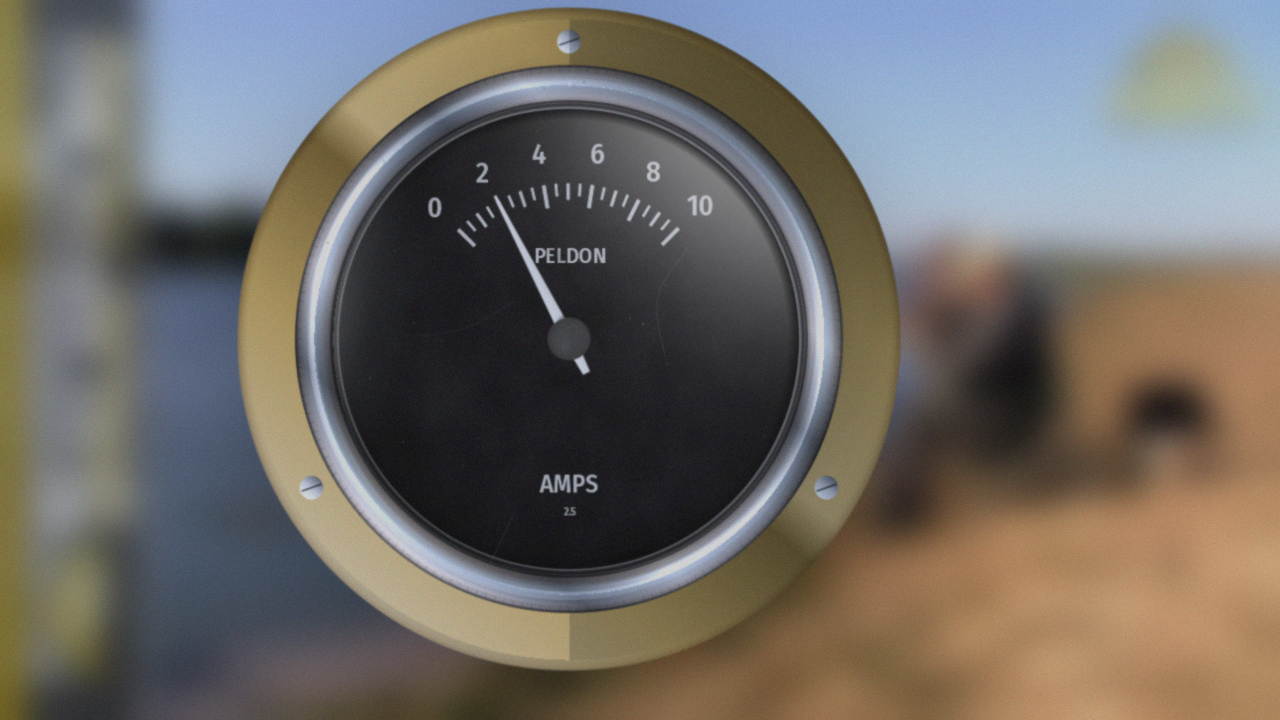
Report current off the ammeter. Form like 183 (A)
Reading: 2 (A)
